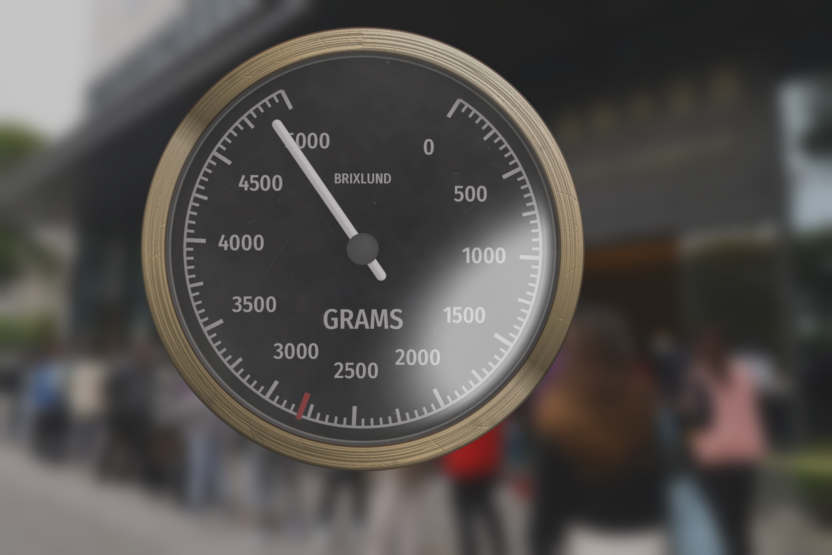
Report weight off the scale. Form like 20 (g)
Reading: 4875 (g)
